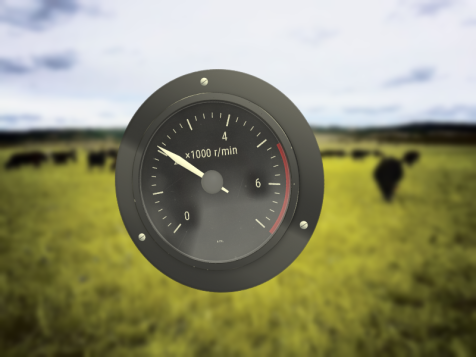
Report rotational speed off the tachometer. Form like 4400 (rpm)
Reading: 2100 (rpm)
